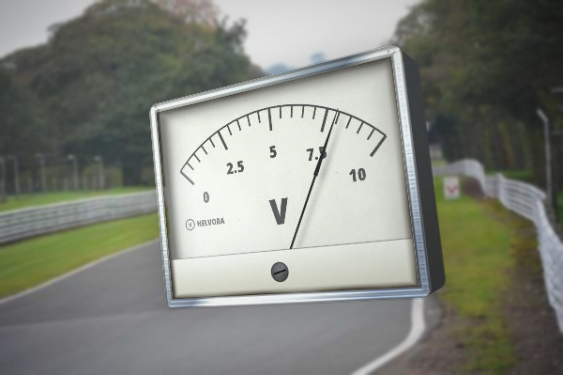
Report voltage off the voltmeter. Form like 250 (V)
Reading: 8 (V)
